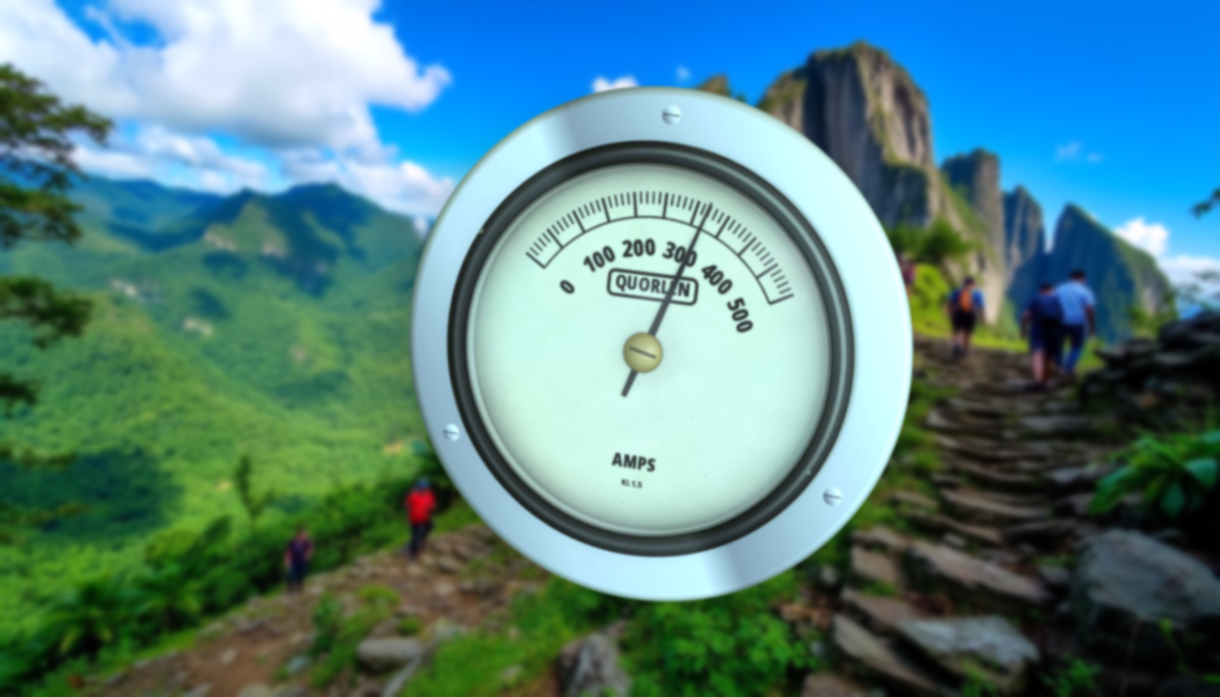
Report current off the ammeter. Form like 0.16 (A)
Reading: 320 (A)
